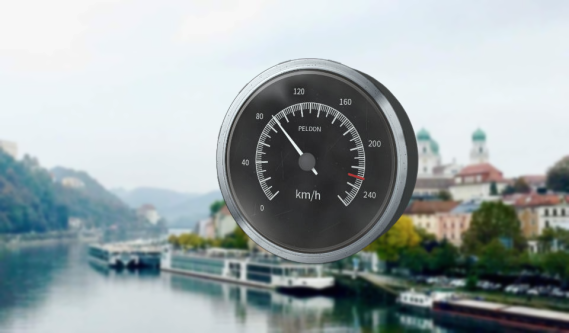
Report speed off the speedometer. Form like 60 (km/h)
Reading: 90 (km/h)
